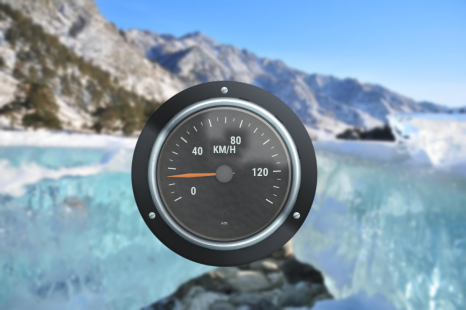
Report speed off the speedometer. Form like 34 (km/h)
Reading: 15 (km/h)
